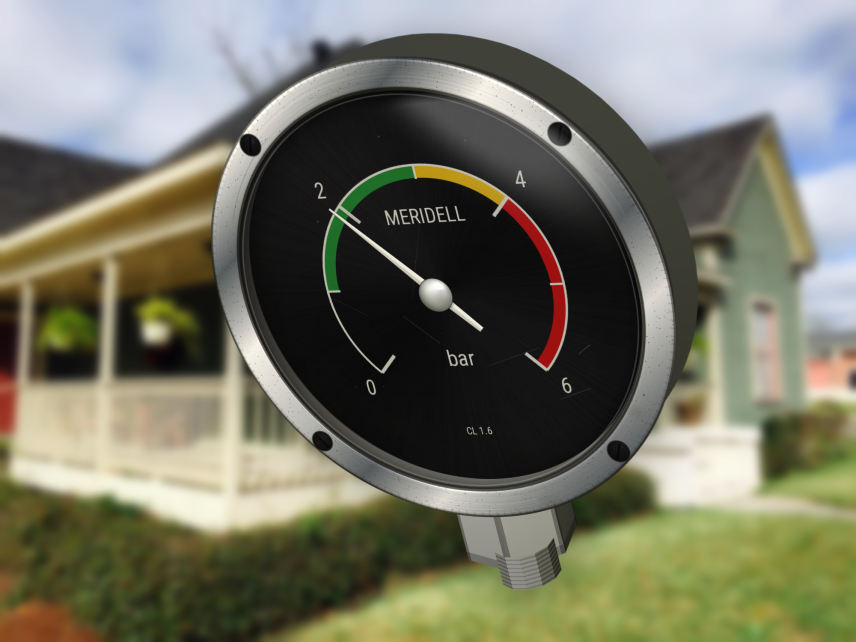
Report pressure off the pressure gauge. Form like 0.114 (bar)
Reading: 2 (bar)
